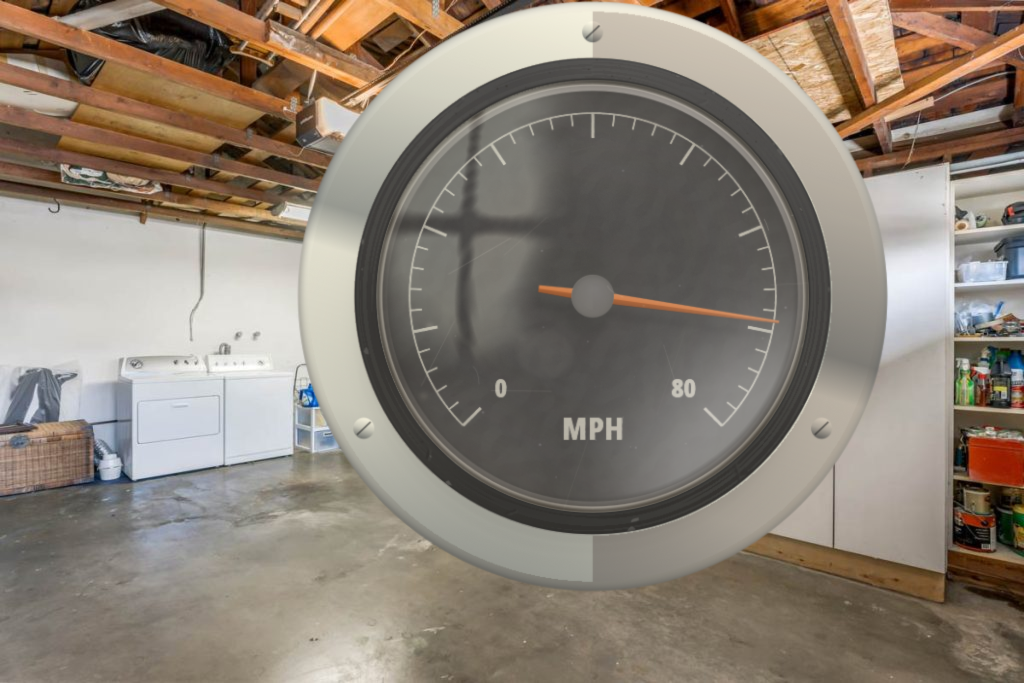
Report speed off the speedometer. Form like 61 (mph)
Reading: 69 (mph)
